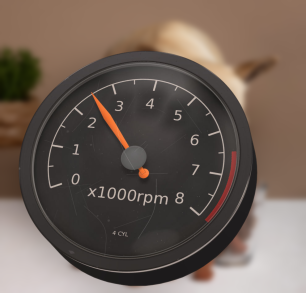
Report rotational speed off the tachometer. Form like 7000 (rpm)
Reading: 2500 (rpm)
